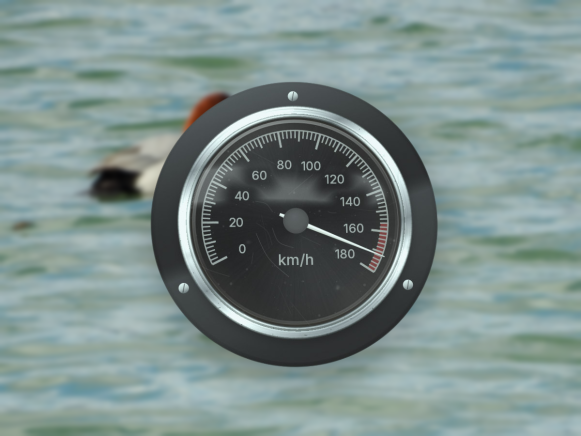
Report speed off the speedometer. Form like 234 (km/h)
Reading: 172 (km/h)
